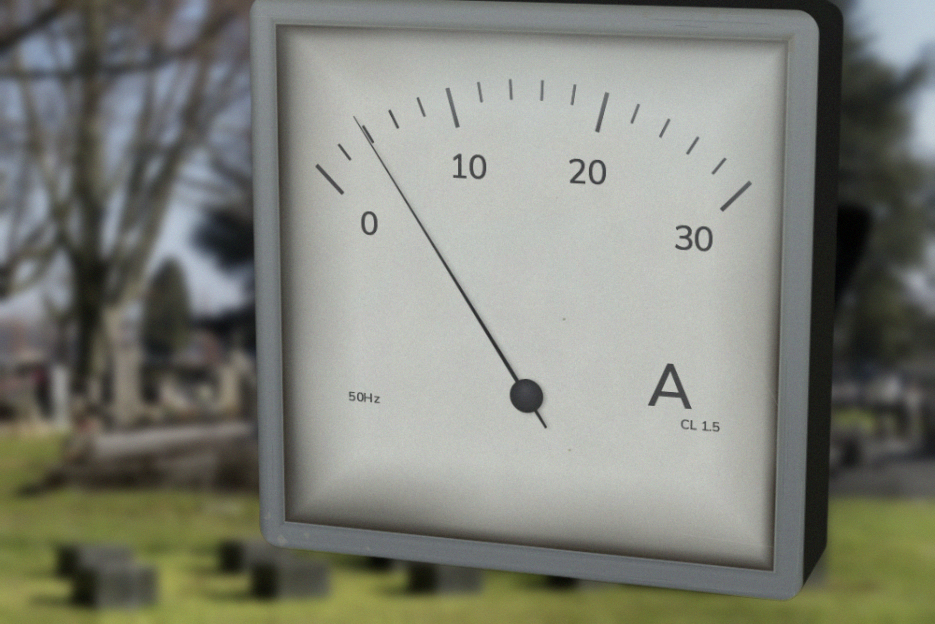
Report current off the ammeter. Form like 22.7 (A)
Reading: 4 (A)
